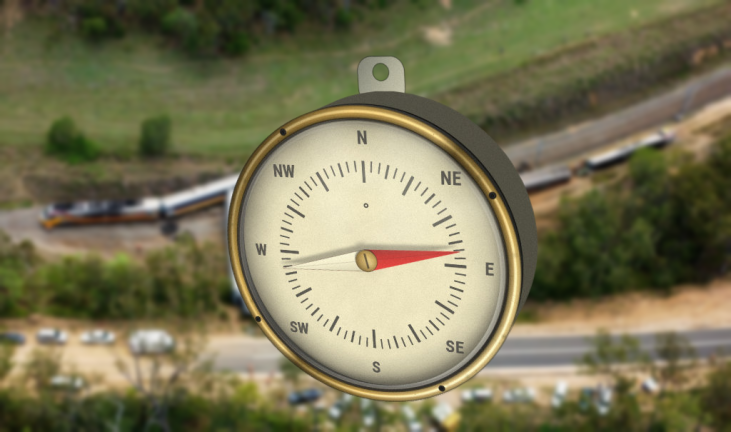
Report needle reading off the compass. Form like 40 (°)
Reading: 80 (°)
